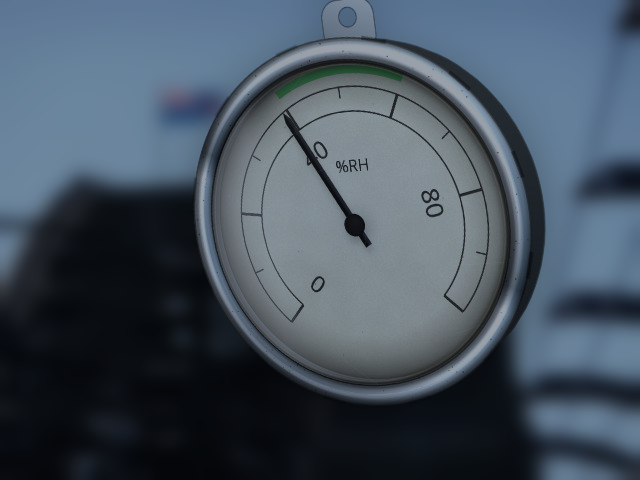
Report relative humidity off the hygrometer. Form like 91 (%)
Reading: 40 (%)
